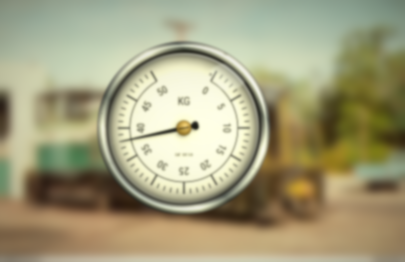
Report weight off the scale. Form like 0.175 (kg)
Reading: 38 (kg)
